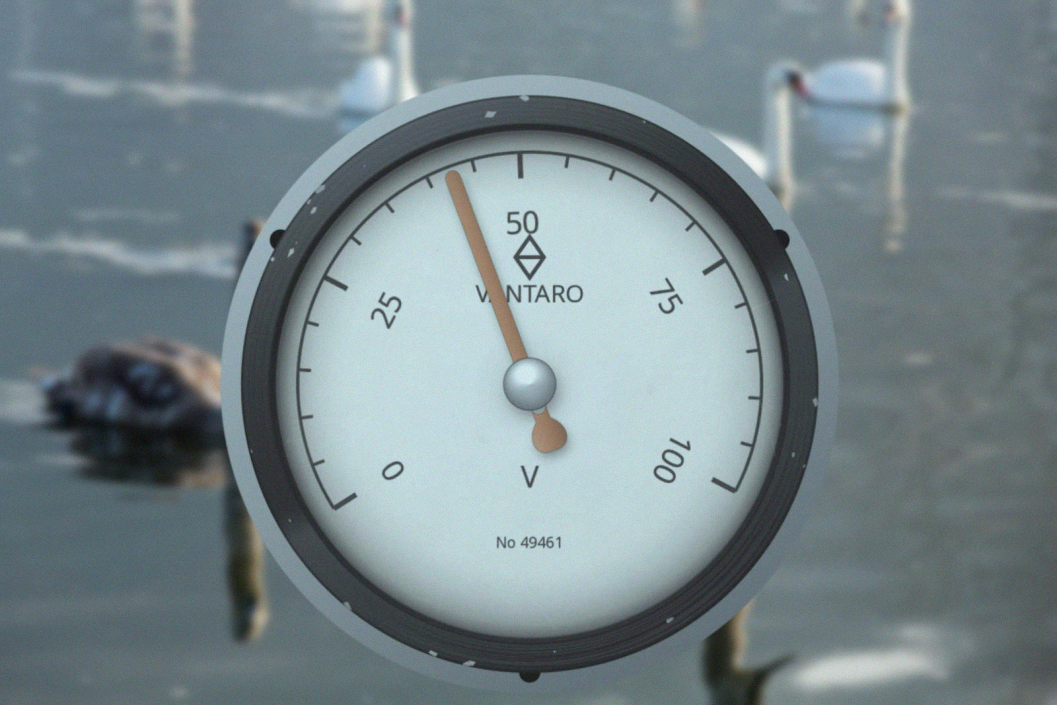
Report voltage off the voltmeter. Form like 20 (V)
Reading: 42.5 (V)
